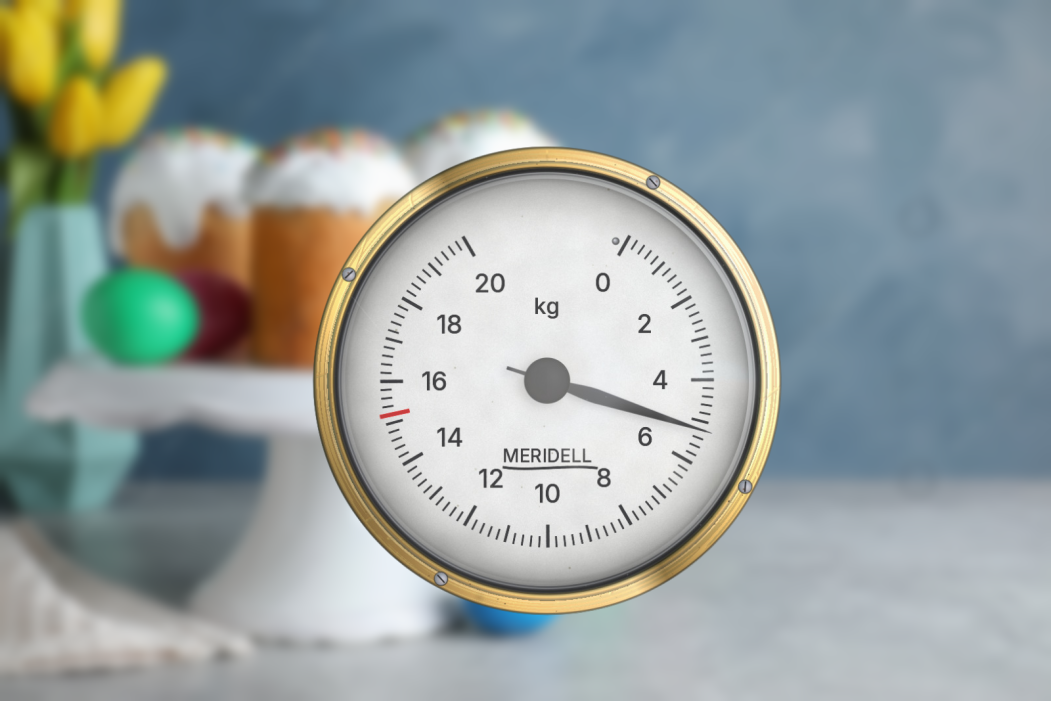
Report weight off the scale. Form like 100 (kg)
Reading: 5.2 (kg)
